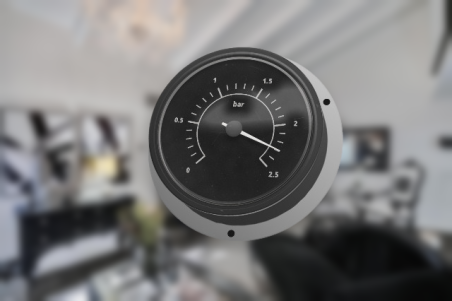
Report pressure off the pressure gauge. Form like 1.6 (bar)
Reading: 2.3 (bar)
